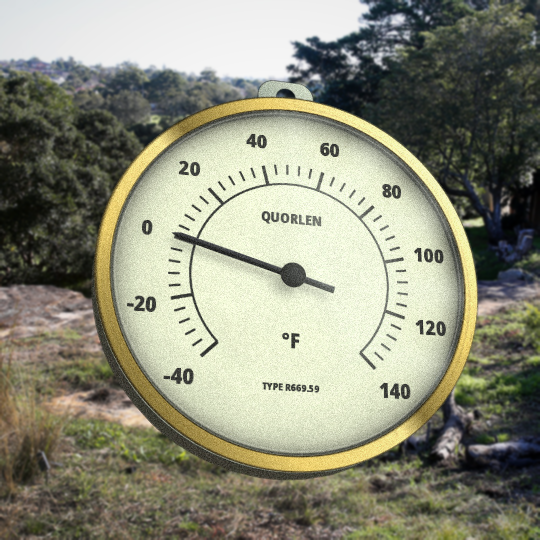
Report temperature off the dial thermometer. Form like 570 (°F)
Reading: 0 (°F)
